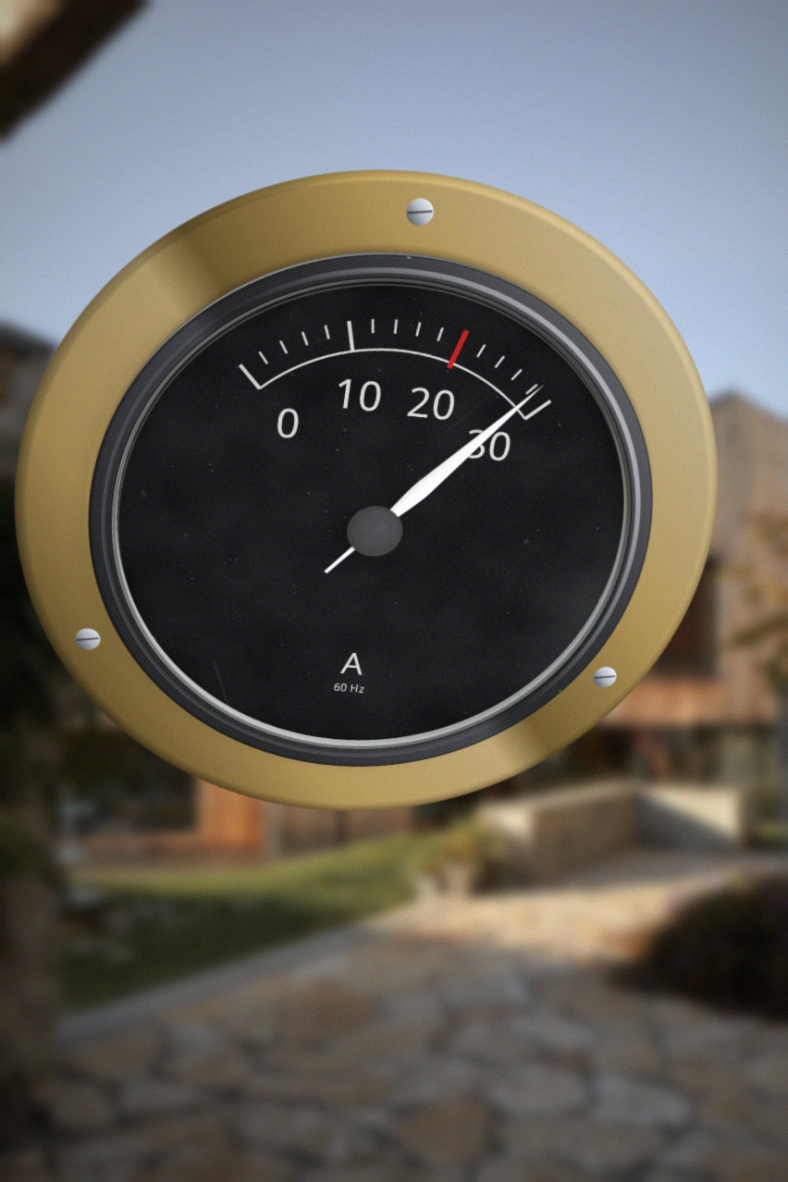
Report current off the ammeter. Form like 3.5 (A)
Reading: 28 (A)
